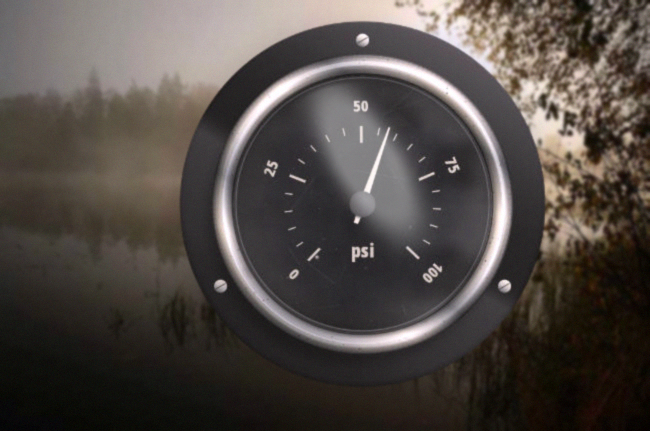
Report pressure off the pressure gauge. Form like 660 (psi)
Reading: 57.5 (psi)
